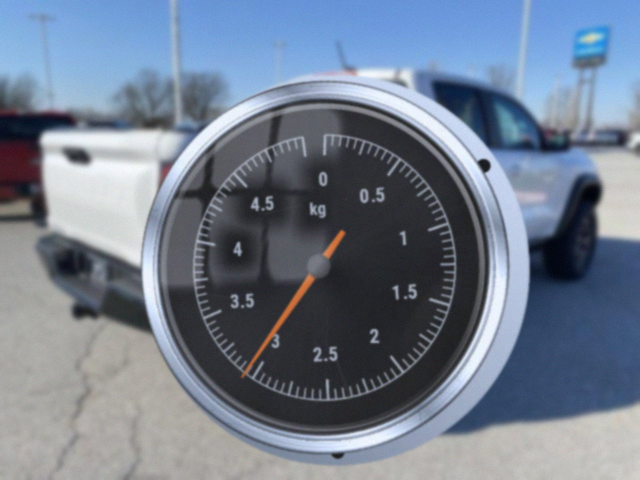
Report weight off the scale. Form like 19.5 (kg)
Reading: 3.05 (kg)
